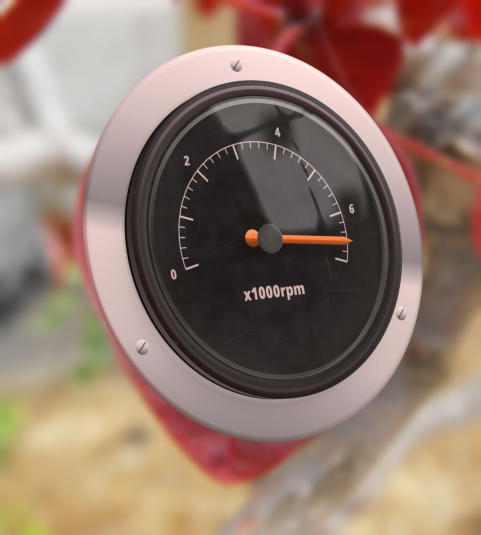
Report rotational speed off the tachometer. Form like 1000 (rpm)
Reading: 6600 (rpm)
